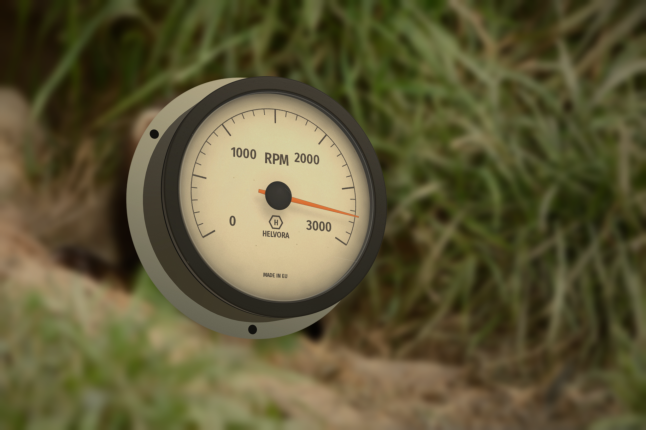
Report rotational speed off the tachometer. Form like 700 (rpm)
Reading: 2750 (rpm)
